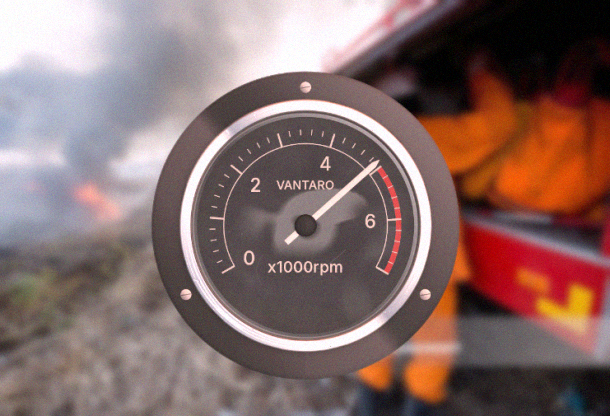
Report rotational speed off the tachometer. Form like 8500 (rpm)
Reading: 4900 (rpm)
